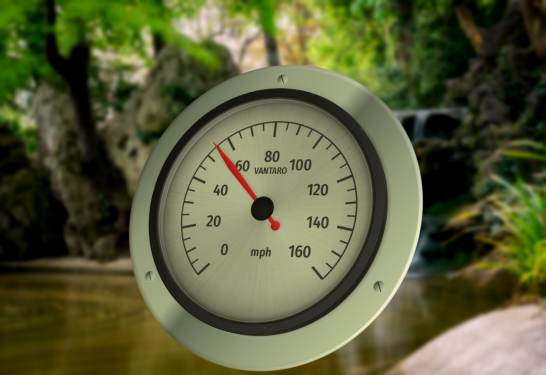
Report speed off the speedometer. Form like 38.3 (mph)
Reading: 55 (mph)
